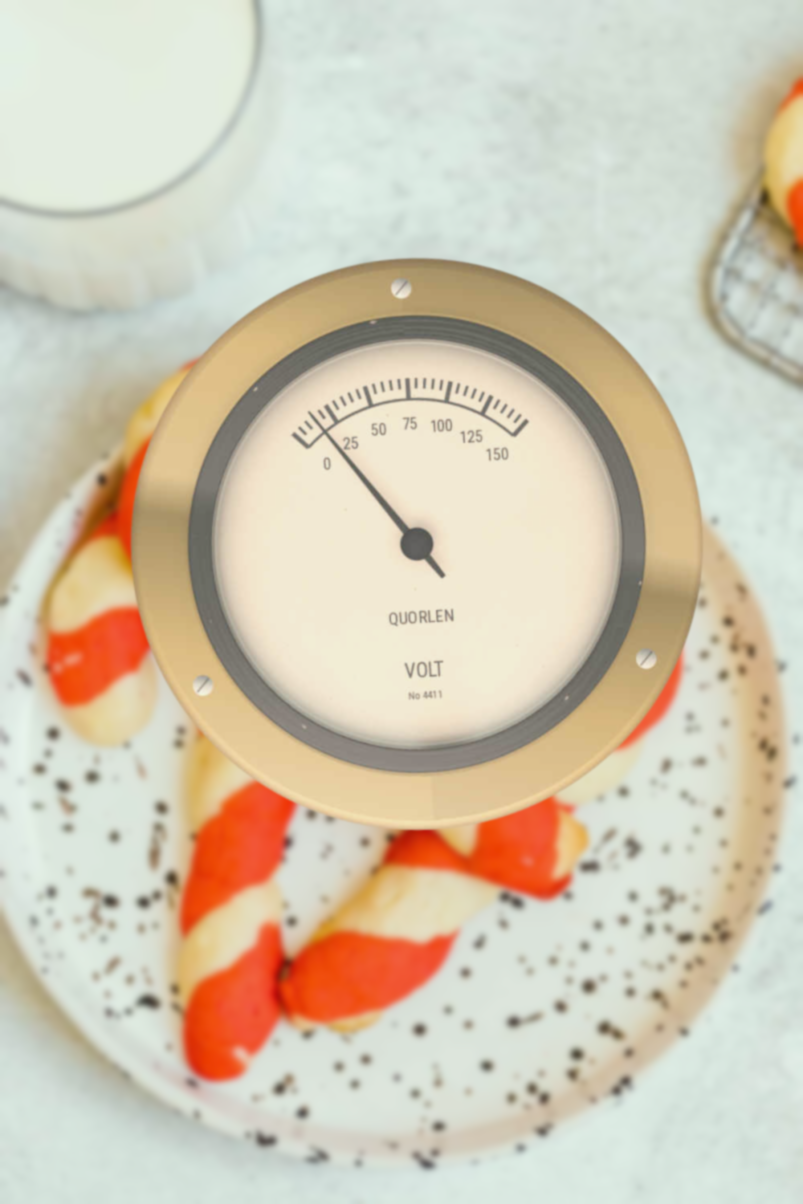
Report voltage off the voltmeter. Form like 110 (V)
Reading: 15 (V)
